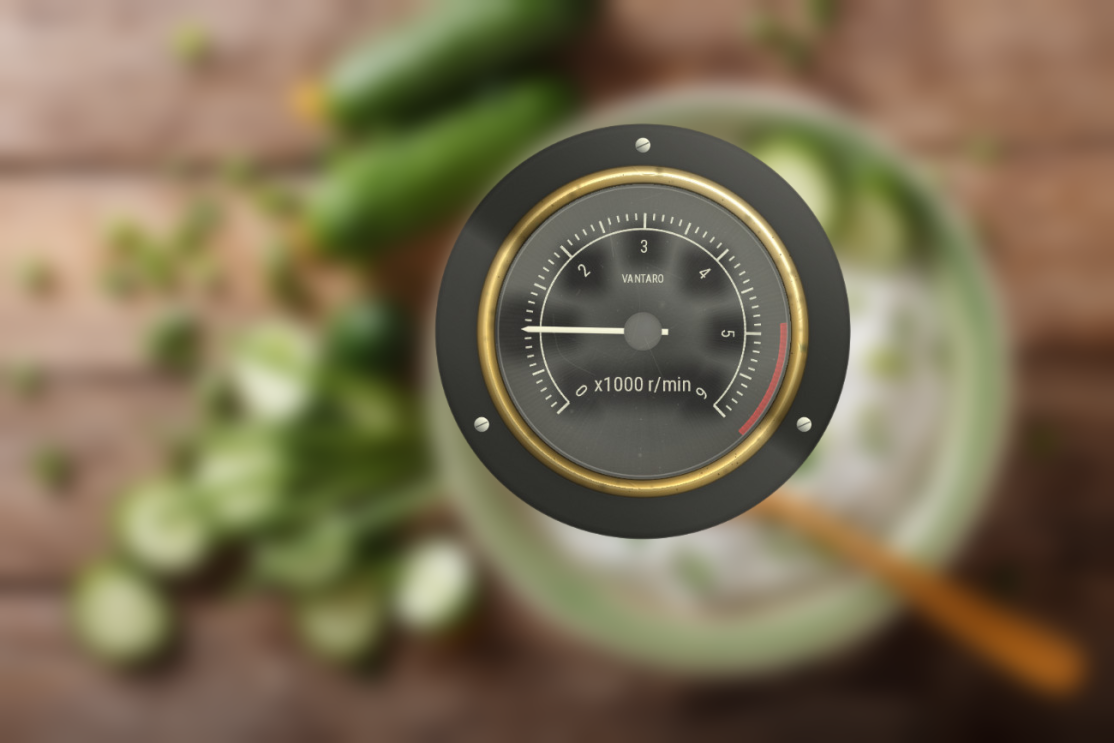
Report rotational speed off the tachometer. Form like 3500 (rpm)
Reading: 1000 (rpm)
